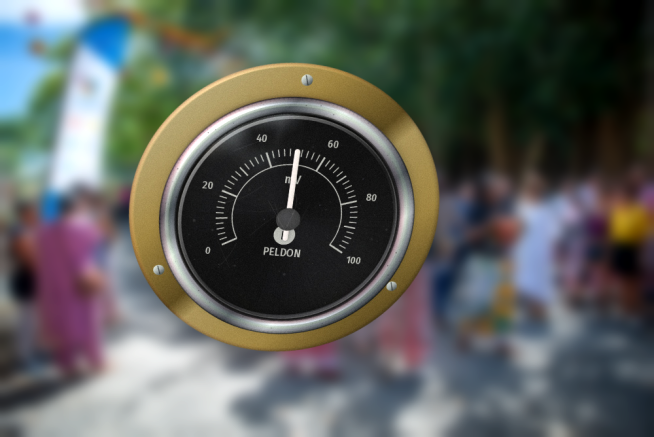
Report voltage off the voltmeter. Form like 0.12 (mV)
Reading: 50 (mV)
